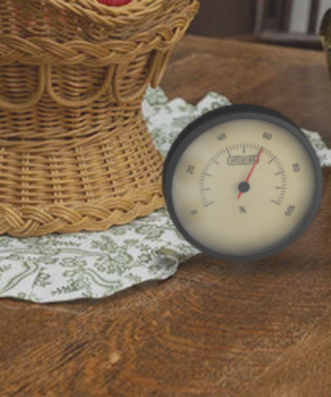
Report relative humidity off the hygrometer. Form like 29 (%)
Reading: 60 (%)
